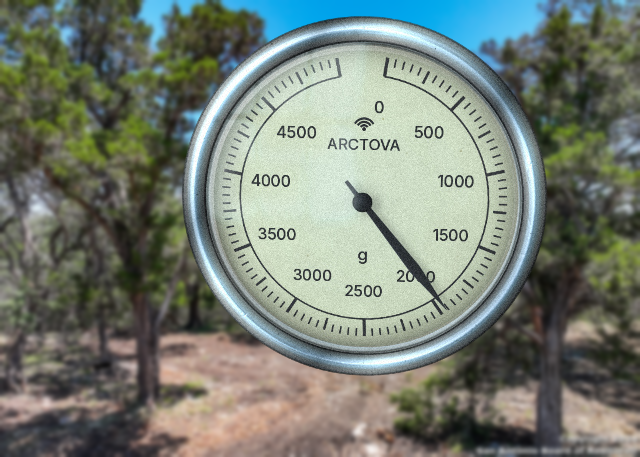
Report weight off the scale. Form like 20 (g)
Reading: 1950 (g)
